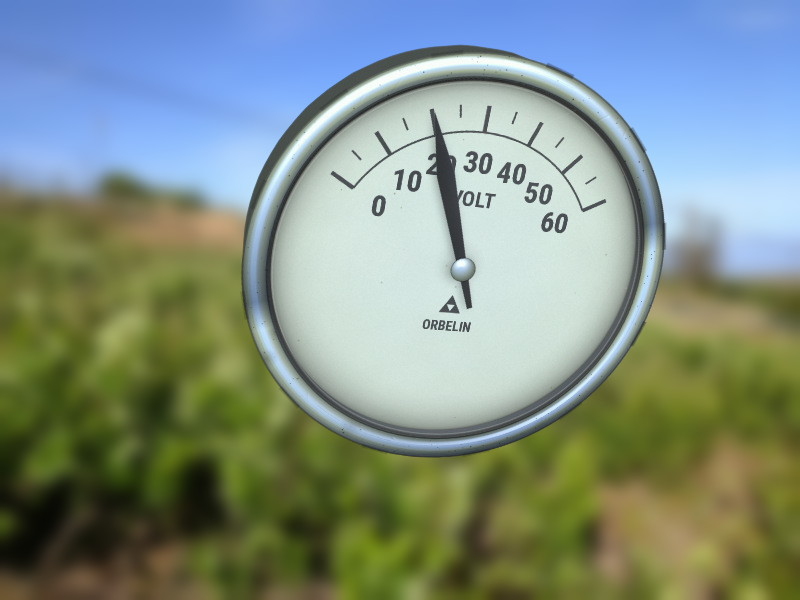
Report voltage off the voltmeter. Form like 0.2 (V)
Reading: 20 (V)
